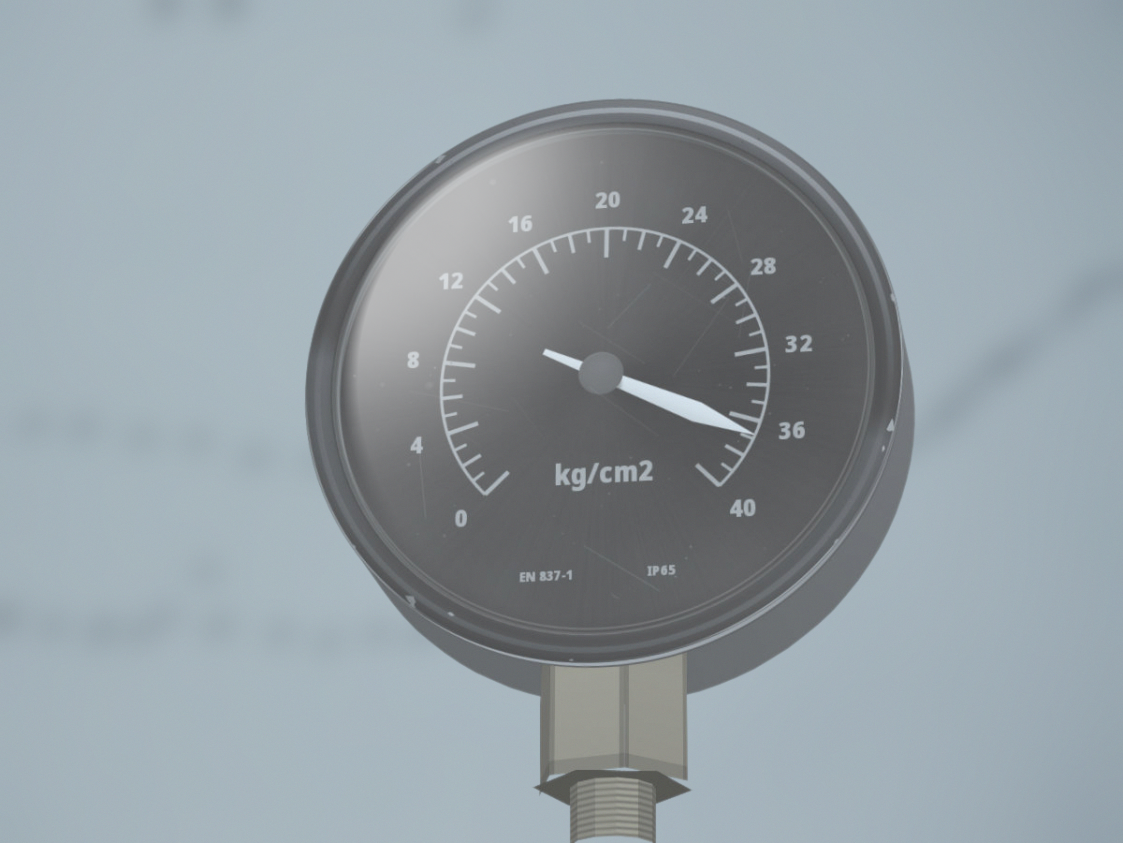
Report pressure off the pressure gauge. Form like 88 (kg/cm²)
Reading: 37 (kg/cm²)
